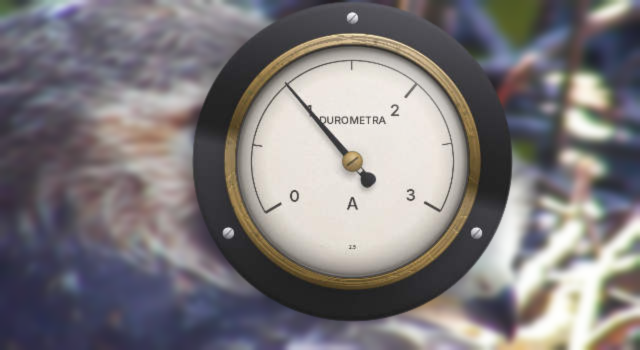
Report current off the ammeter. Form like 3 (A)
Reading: 1 (A)
